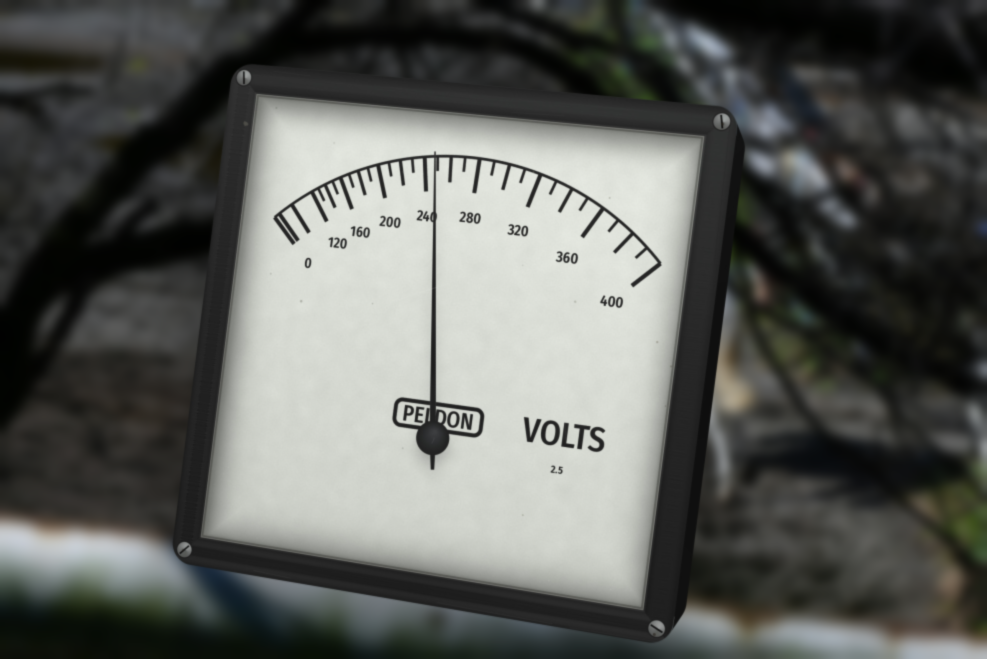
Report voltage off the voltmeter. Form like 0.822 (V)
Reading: 250 (V)
